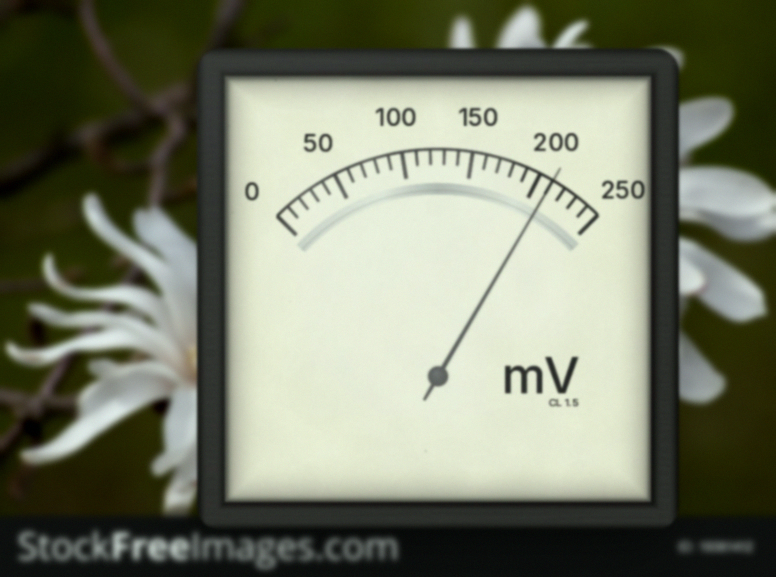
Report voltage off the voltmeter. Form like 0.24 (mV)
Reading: 210 (mV)
